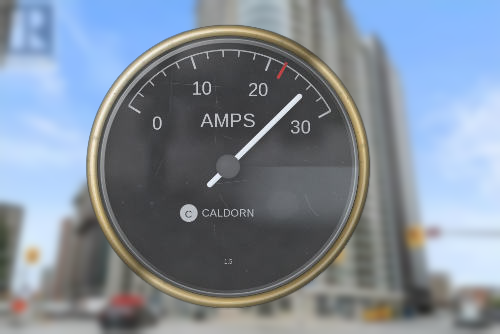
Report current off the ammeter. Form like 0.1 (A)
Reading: 26 (A)
